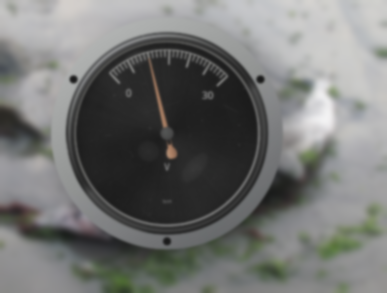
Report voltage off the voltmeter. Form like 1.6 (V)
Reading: 10 (V)
